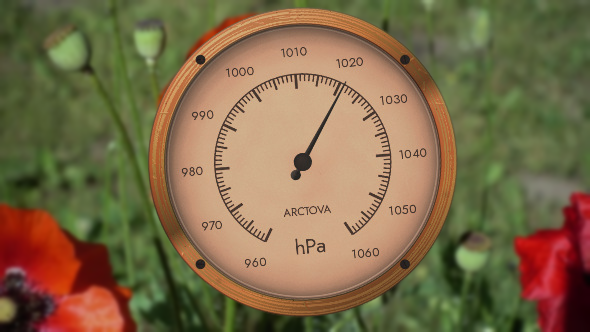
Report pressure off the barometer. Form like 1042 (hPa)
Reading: 1021 (hPa)
